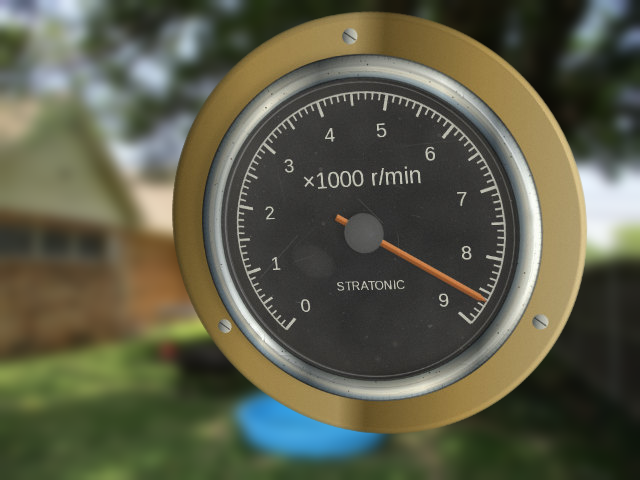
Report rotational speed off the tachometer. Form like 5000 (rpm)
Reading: 8600 (rpm)
